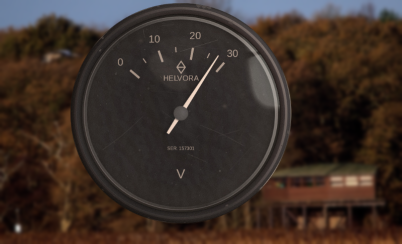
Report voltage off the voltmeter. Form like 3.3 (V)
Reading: 27.5 (V)
